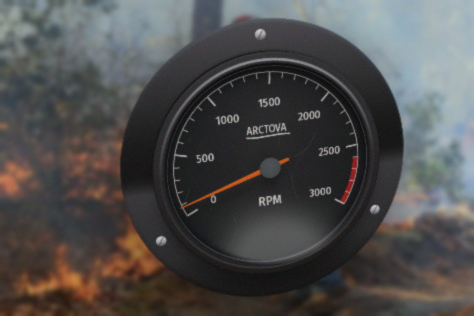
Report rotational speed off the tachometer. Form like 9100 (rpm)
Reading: 100 (rpm)
